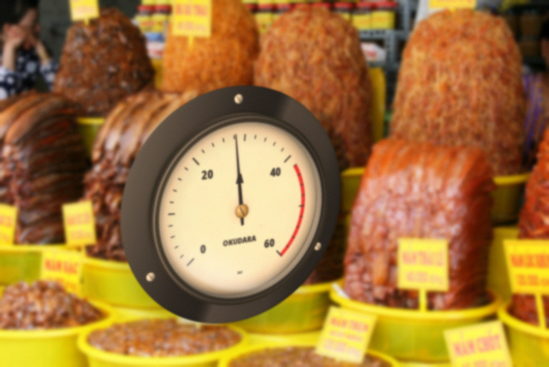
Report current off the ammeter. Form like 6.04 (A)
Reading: 28 (A)
